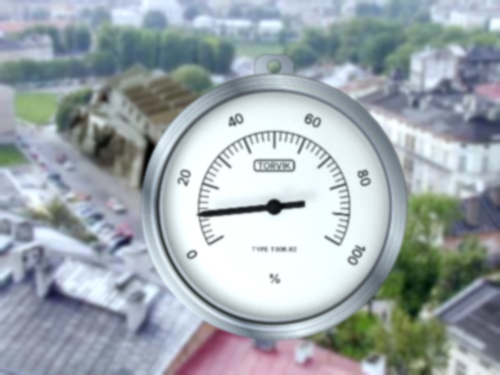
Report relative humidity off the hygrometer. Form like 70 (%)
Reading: 10 (%)
